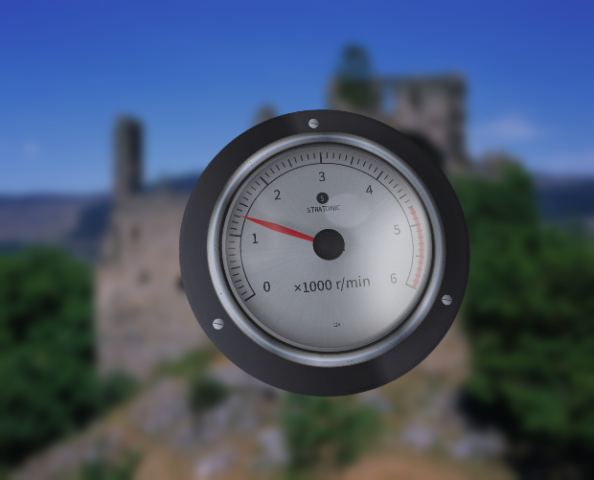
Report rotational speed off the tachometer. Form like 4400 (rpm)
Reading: 1300 (rpm)
